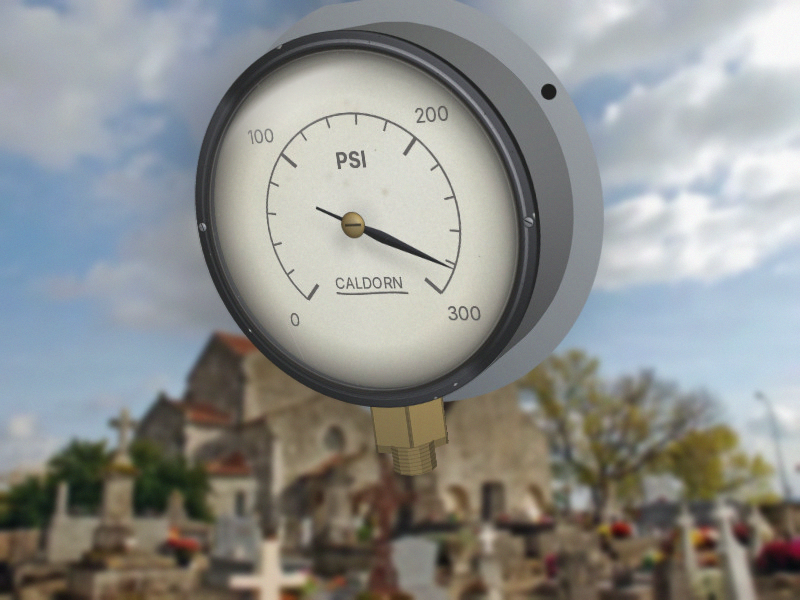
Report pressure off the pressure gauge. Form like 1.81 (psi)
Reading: 280 (psi)
